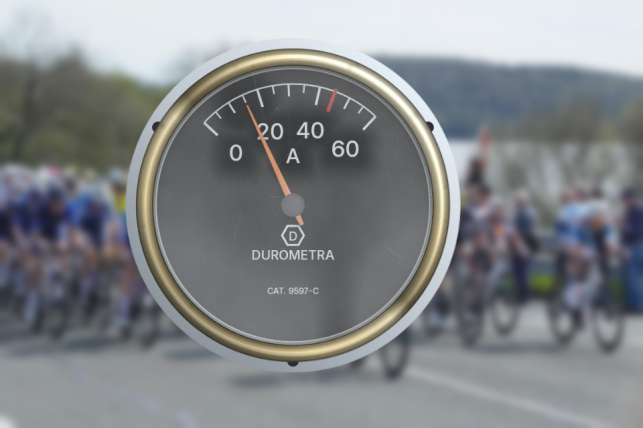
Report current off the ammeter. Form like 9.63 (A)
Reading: 15 (A)
